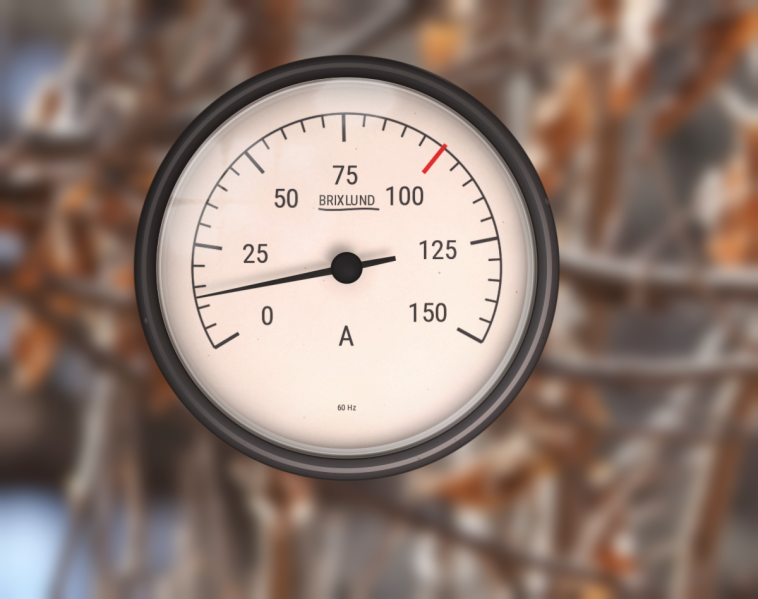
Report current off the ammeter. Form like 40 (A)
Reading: 12.5 (A)
